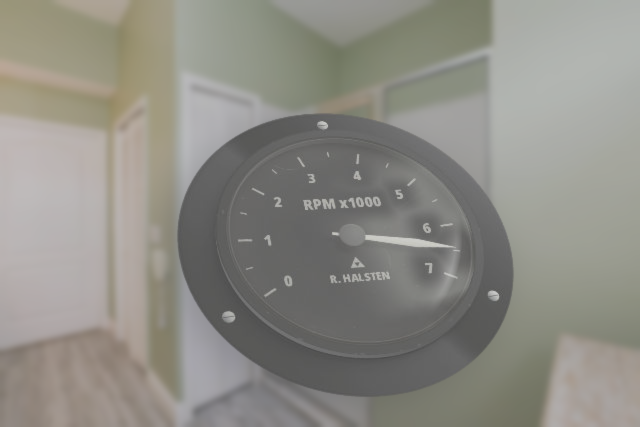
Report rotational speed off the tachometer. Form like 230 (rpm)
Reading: 6500 (rpm)
